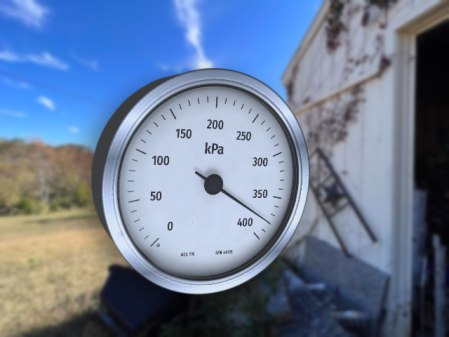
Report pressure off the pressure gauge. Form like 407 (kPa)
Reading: 380 (kPa)
